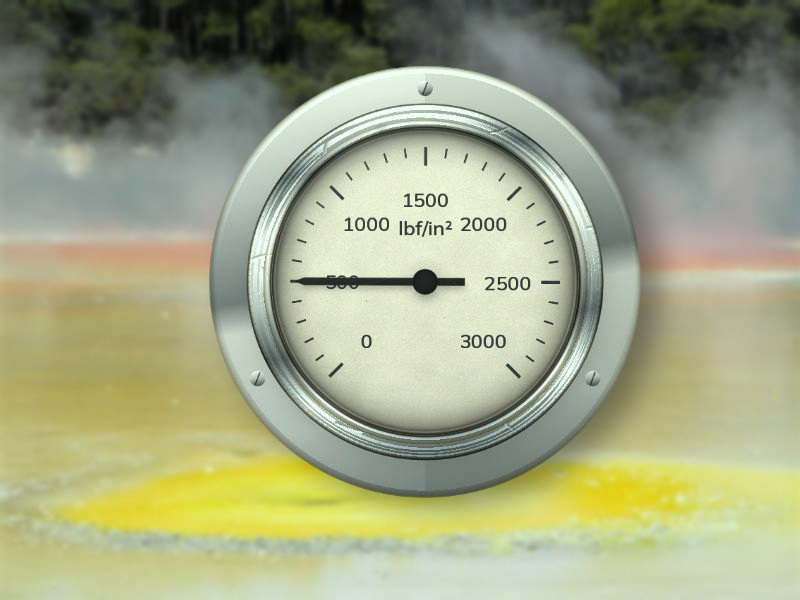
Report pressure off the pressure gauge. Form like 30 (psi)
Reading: 500 (psi)
